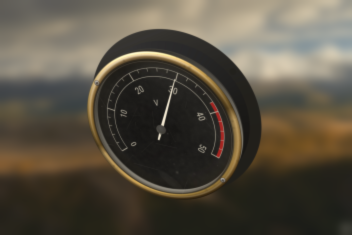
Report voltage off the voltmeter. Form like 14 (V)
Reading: 30 (V)
